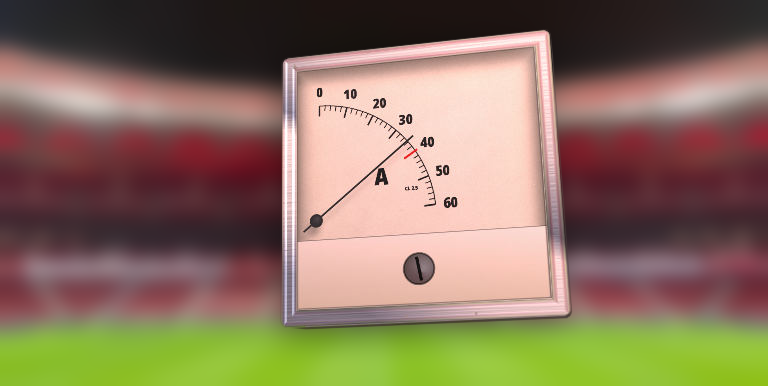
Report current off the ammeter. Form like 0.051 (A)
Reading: 36 (A)
